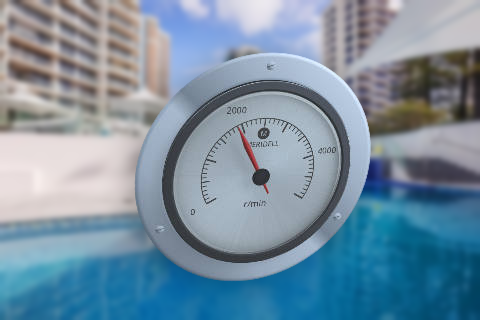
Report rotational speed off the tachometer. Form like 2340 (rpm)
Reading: 1900 (rpm)
